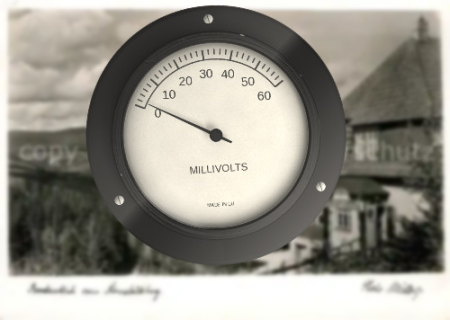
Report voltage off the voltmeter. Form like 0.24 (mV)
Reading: 2 (mV)
